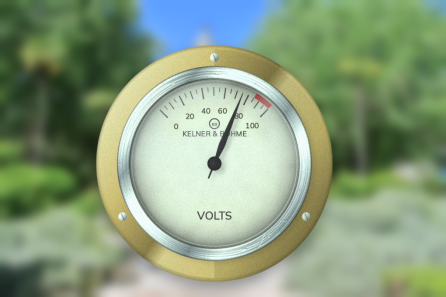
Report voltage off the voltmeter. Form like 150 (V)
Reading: 75 (V)
